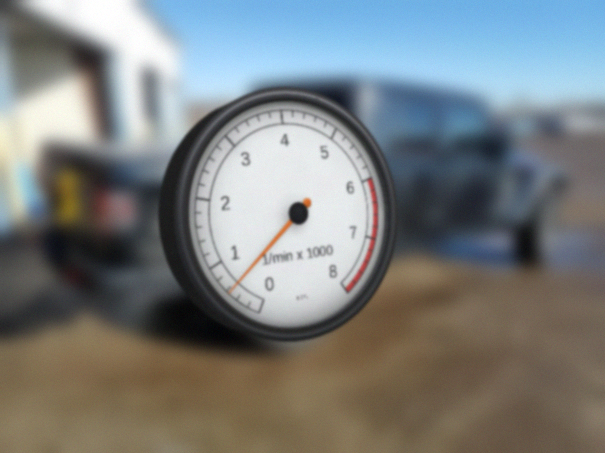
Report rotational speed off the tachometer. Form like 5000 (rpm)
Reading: 600 (rpm)
